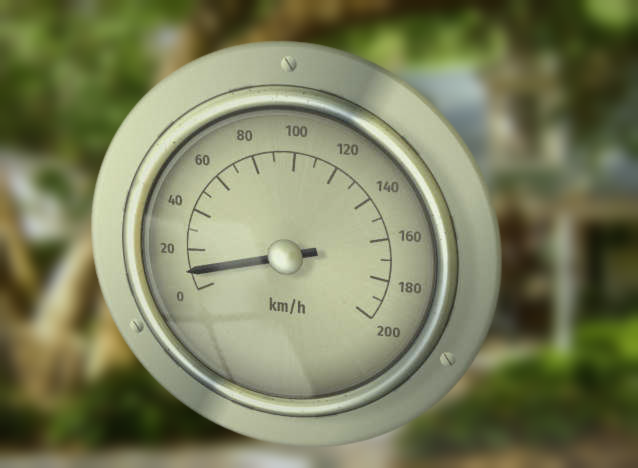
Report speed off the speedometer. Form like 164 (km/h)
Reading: 10 (km/h)
